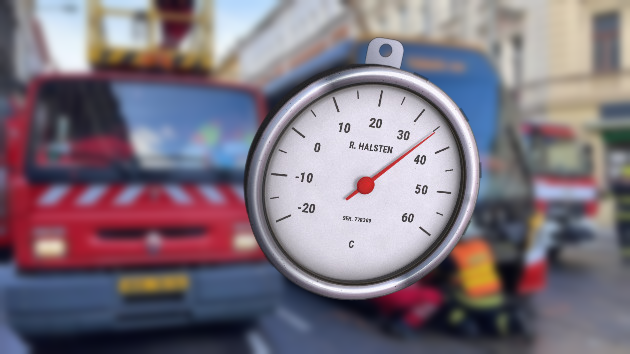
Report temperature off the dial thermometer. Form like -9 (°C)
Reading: 35 (°C)
